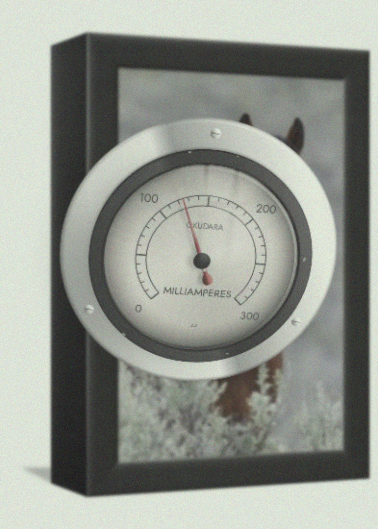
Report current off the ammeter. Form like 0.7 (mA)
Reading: 125 (mA)
